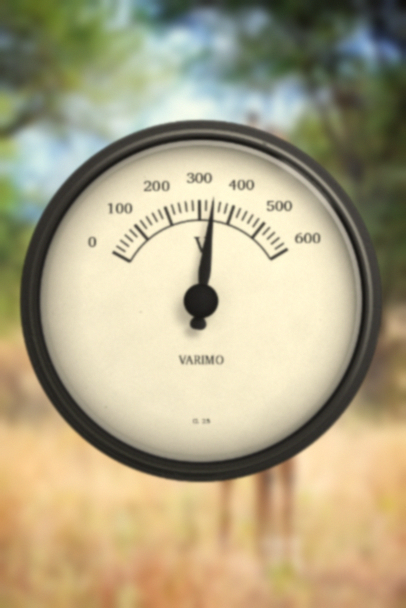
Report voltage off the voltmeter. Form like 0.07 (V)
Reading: 340 (V)
